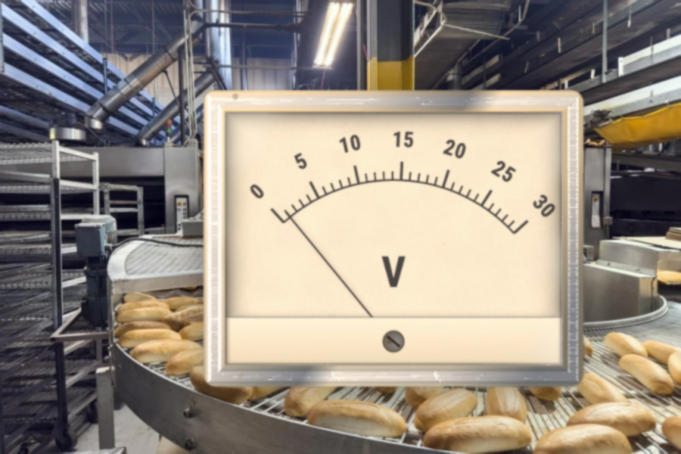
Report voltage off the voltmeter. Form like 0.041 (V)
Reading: 1 (V)
